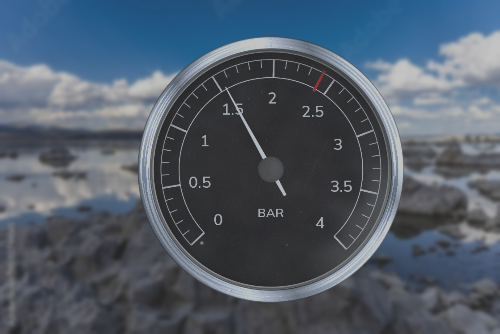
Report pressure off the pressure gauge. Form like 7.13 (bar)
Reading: 1.55 (bar)
